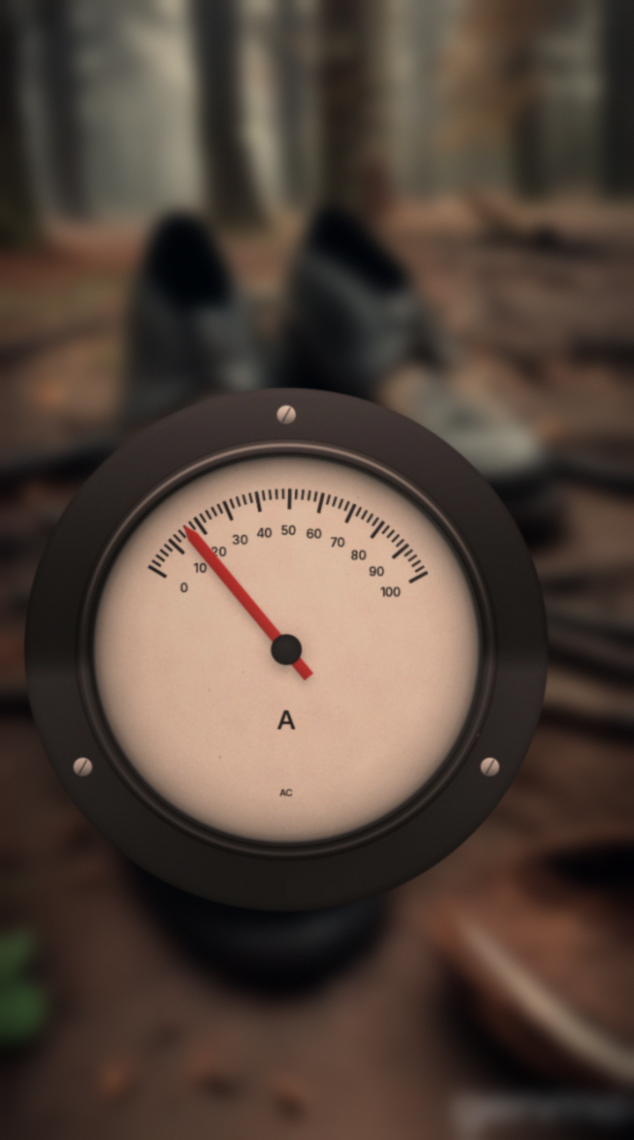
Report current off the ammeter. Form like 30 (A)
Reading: 16 (A)
